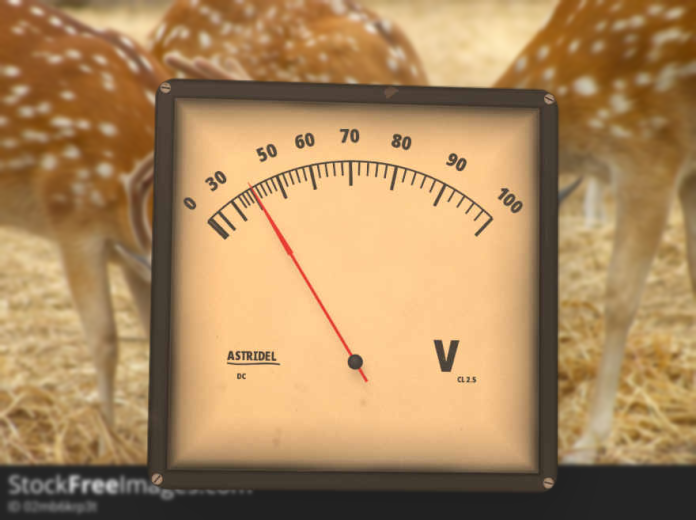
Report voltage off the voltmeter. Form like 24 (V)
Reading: 40 (V)
